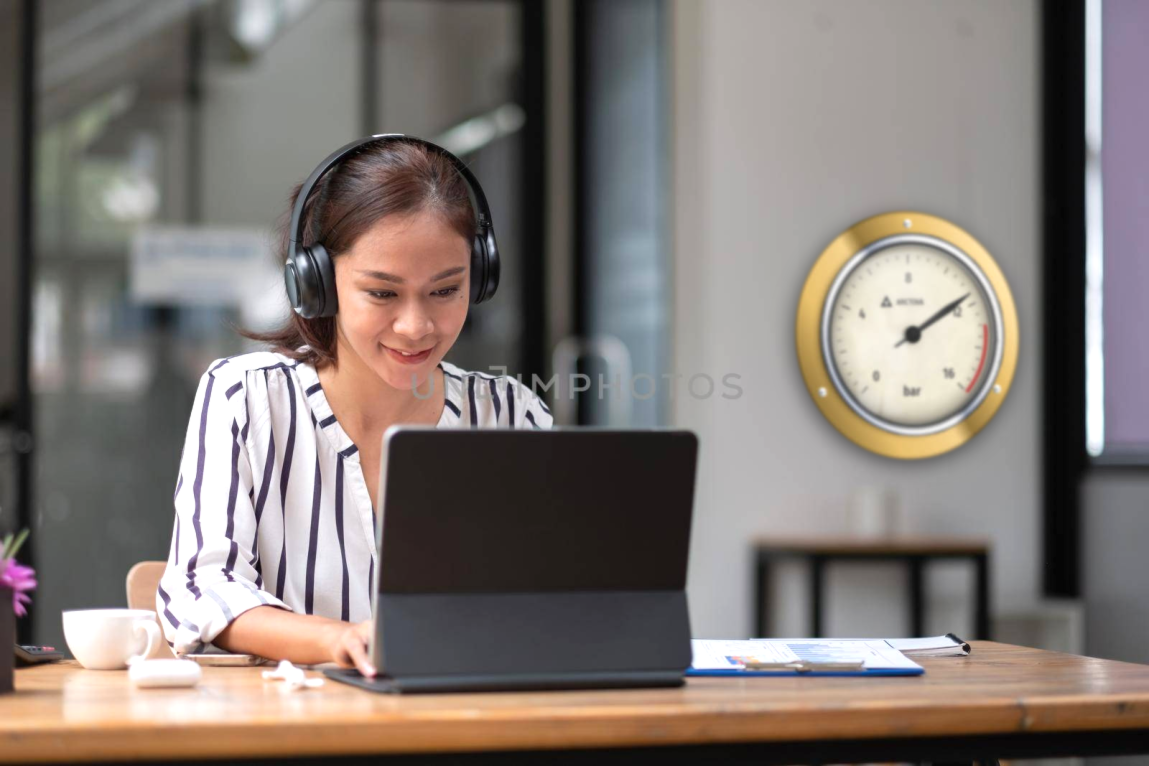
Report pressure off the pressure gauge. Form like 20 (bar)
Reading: 11.5 (bar)
